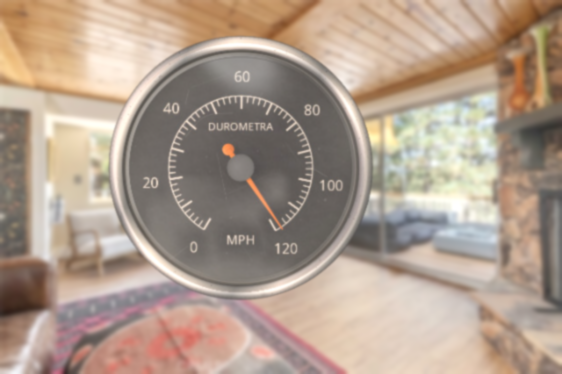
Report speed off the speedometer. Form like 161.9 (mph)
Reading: 118 (mph)
